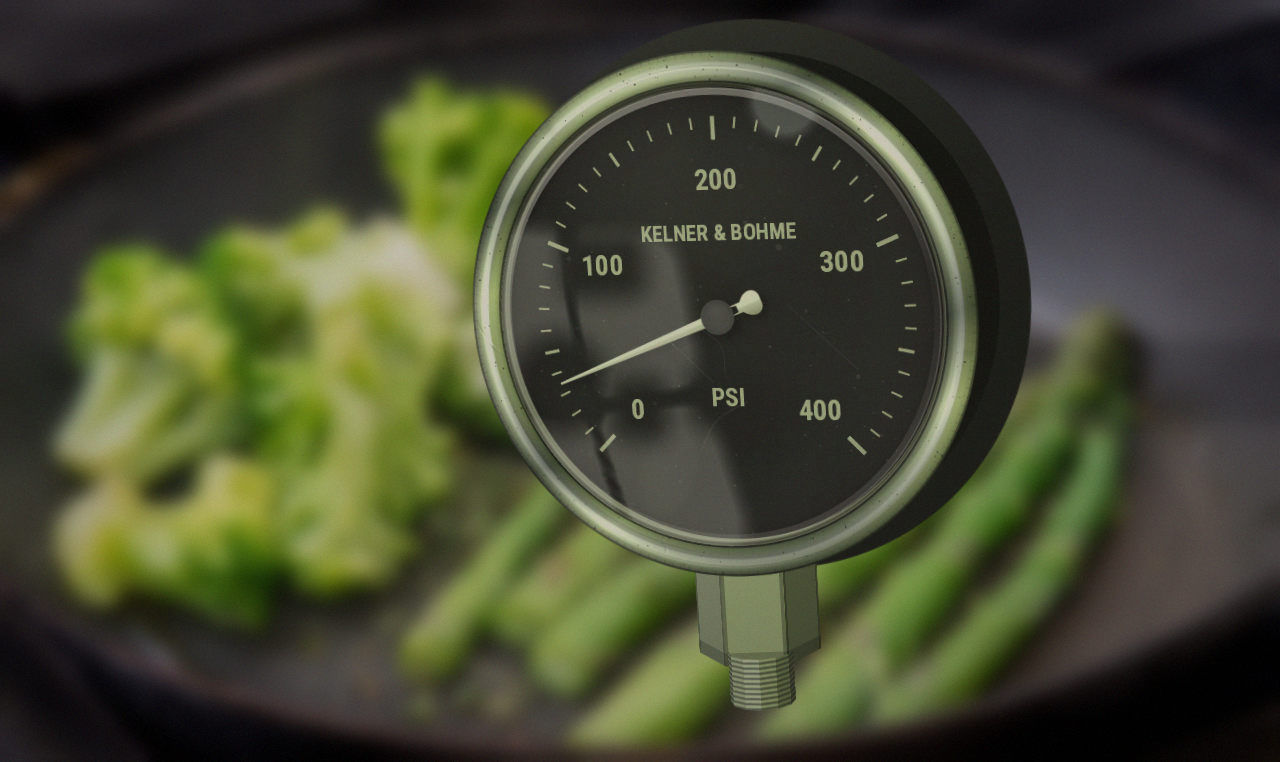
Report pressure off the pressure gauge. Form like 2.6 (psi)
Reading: 35 (psi)
